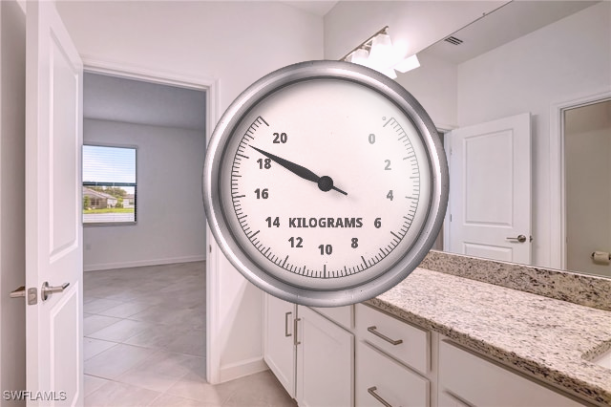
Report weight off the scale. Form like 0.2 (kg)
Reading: 18.6 (kg)
